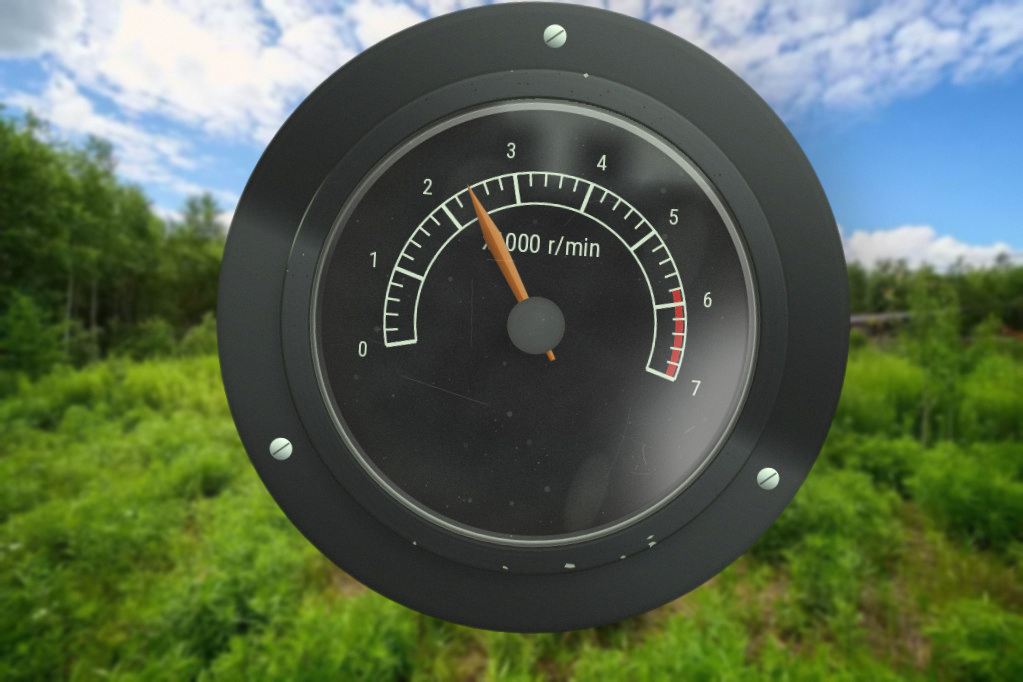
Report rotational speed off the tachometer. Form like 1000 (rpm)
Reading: 2400 (rpm)
